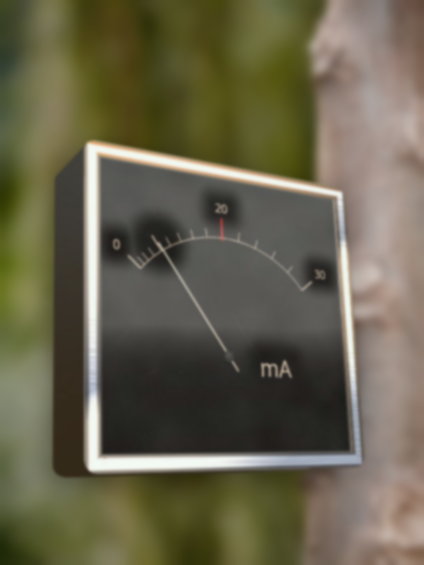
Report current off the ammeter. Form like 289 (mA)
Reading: 10 (mA)
